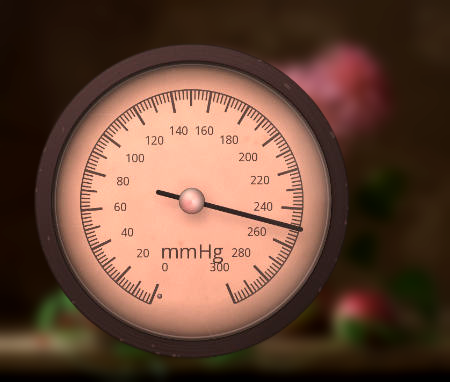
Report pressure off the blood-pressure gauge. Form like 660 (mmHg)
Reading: 250 (mmHg)
